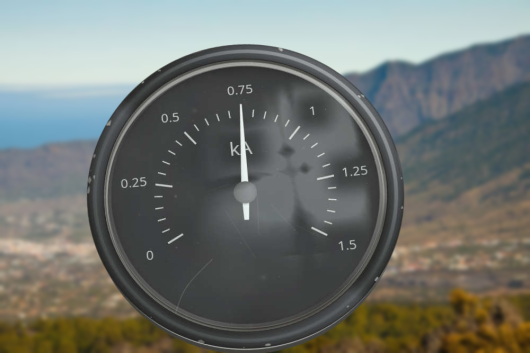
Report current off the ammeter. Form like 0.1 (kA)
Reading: 0.75 (kA)
